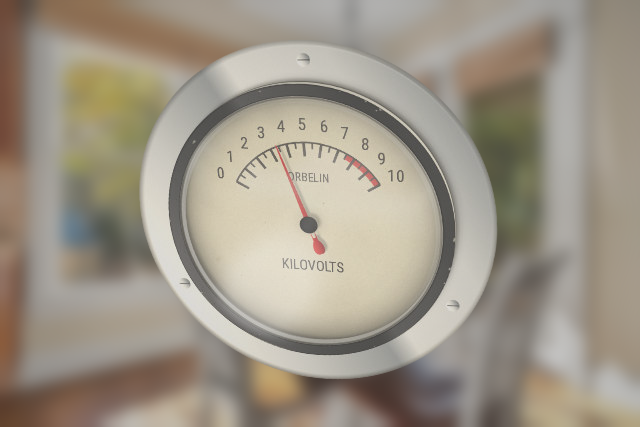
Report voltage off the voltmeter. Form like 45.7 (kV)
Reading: 3.5 (kV)
